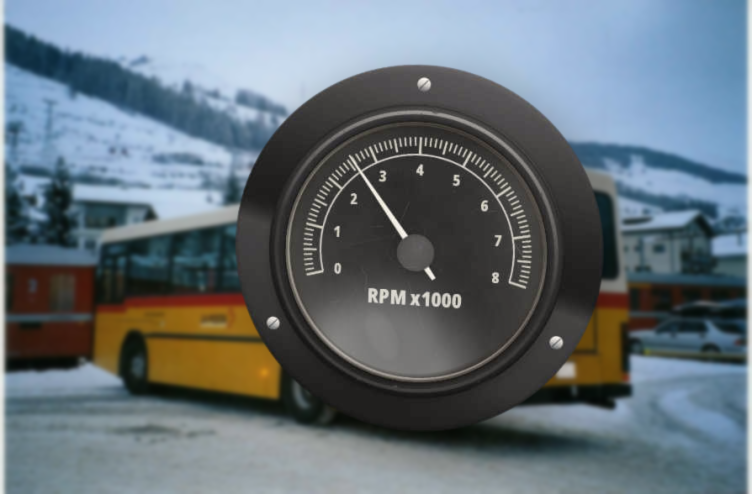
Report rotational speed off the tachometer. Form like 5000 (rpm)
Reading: 2600 (rpm)
